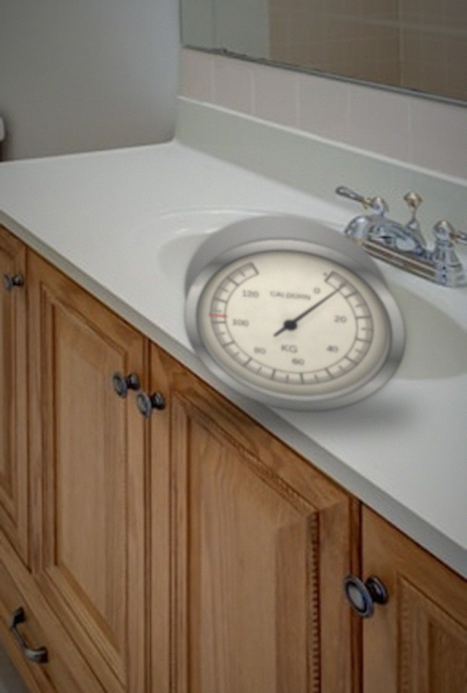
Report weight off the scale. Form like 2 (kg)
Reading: 5 (kg)
